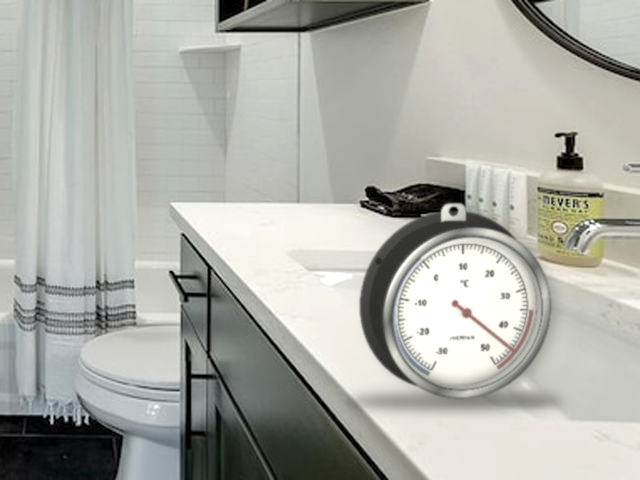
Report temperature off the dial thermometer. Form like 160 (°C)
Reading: 45 (°C)
